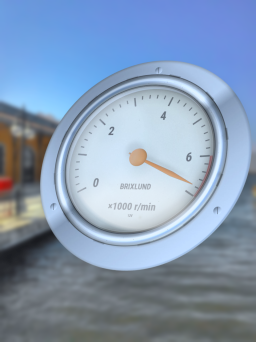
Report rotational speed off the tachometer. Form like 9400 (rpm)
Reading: 6800 (rpm)
